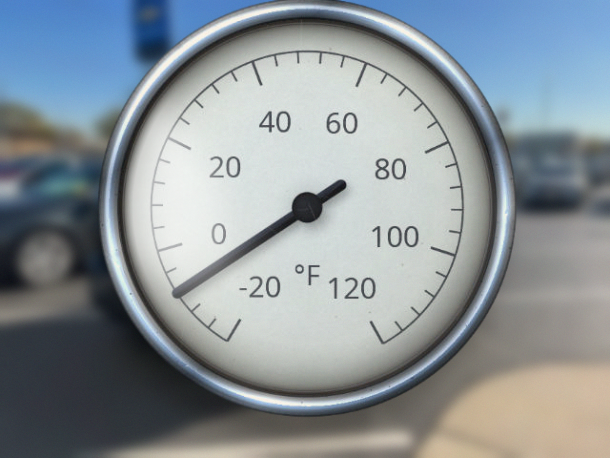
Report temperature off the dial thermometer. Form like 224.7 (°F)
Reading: -8 (°F)
